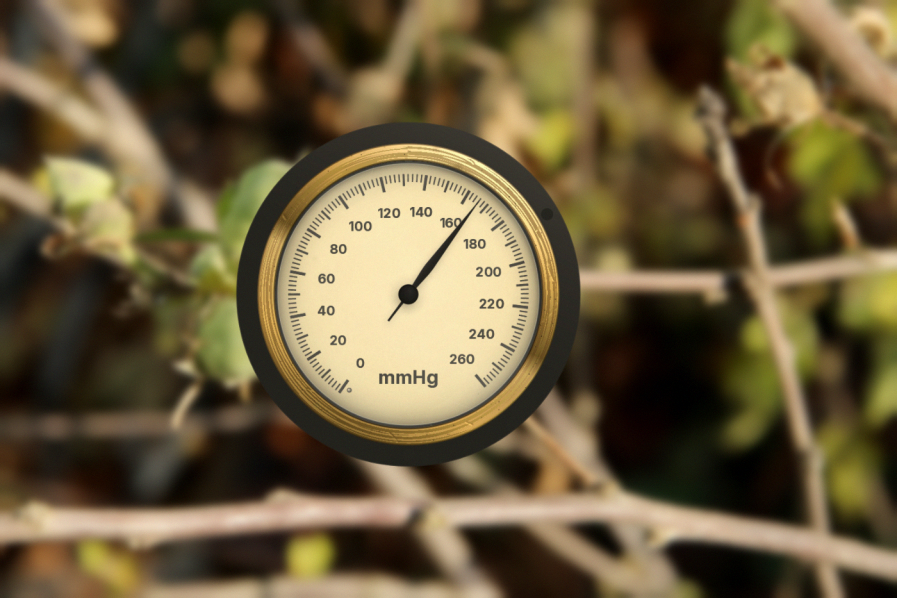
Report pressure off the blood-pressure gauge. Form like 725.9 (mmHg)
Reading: 166 (mmHg)
